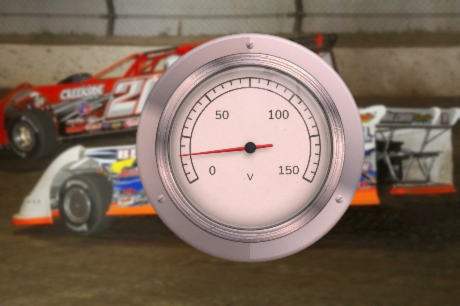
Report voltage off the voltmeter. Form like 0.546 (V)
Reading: 15 (V)
